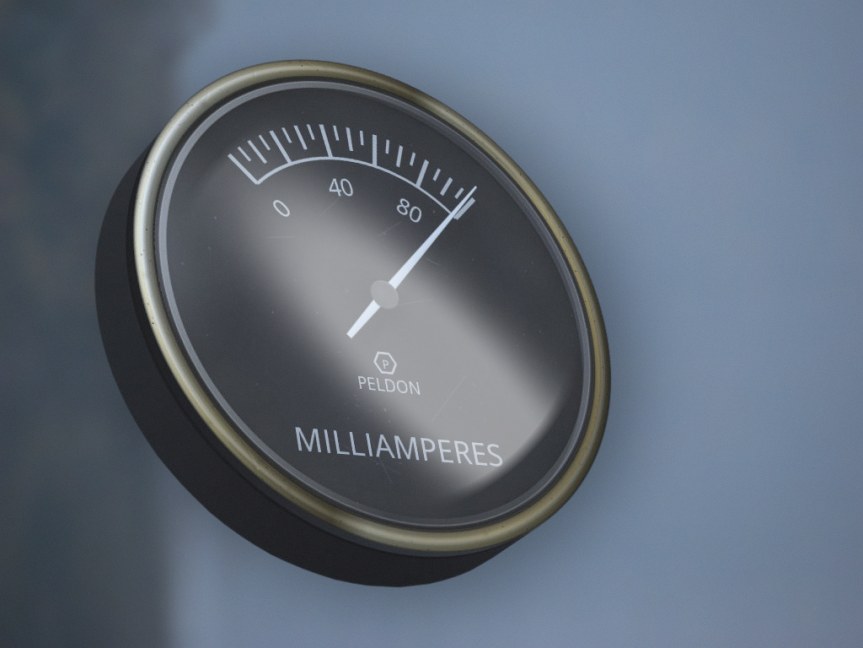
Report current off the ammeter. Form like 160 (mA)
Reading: 97.5 (mA)
